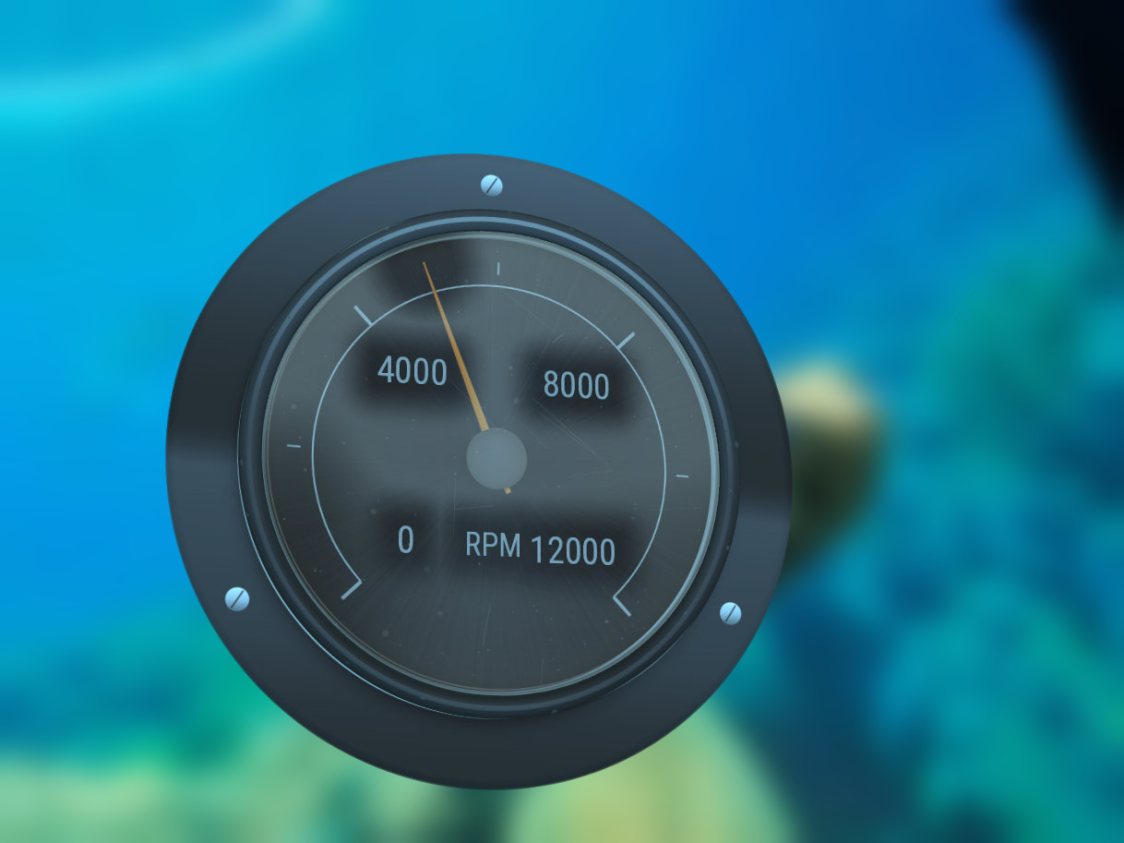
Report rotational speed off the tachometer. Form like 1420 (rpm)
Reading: 5000 (rpm)
